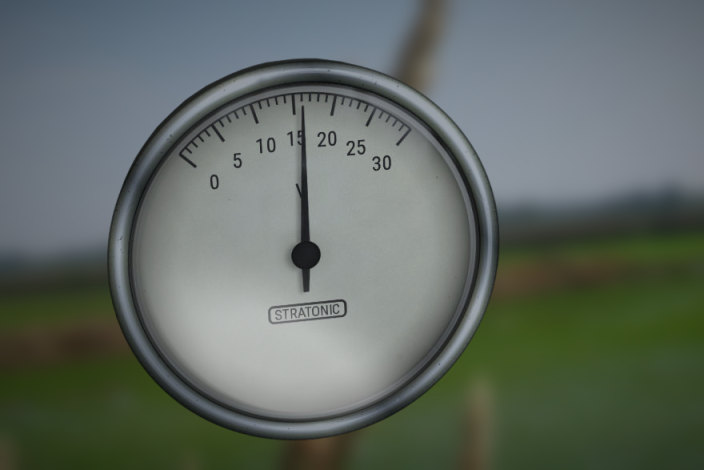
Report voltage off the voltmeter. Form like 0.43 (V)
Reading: 16 (V)
